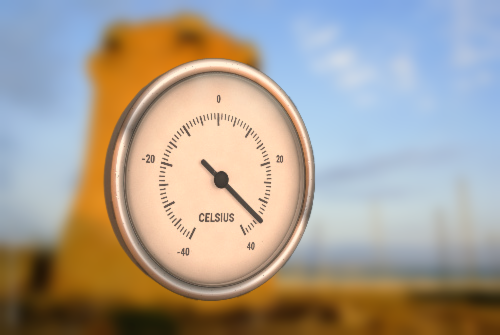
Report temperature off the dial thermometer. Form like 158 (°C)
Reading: 35 (°C)
